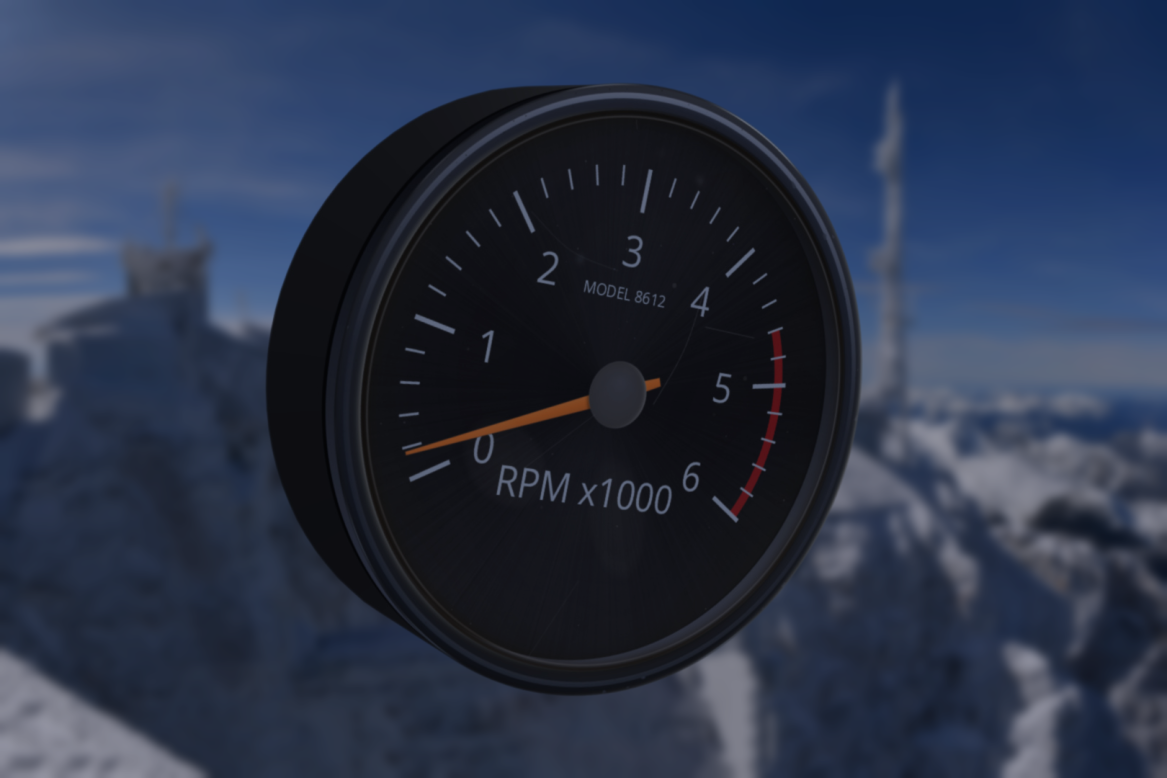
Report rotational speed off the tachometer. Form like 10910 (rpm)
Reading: 200 (rpm)
